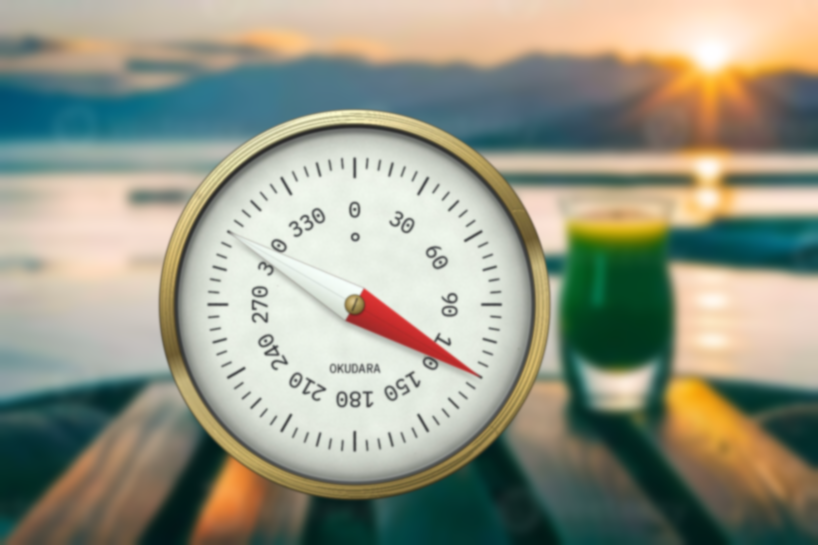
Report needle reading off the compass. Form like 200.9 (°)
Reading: 120 (°)
